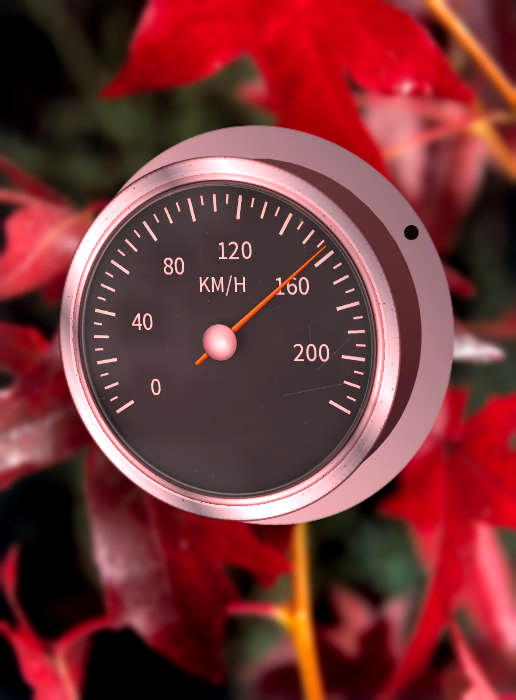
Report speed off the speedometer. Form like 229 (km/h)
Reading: 157.5 (km/h)
